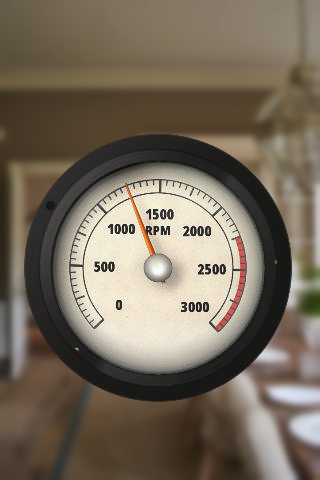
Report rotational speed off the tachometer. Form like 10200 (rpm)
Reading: 1250 (rpm)
